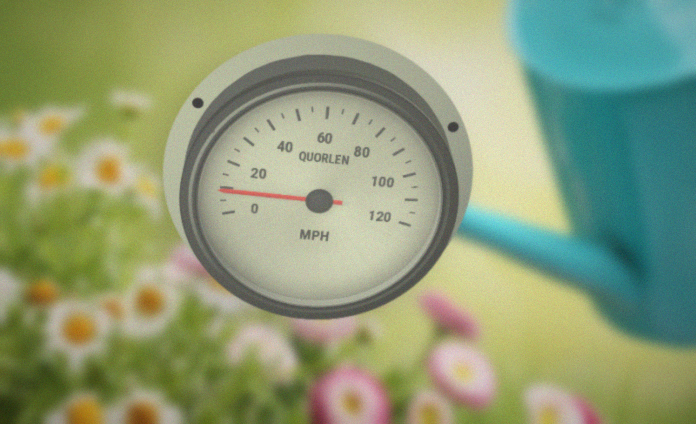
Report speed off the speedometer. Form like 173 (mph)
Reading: 10 (mph)
